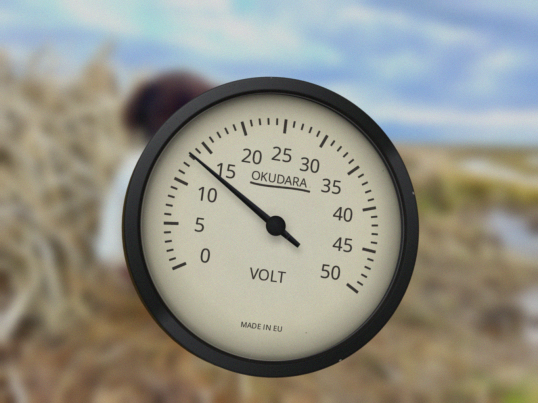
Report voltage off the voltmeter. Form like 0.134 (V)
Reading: 13 (V)
